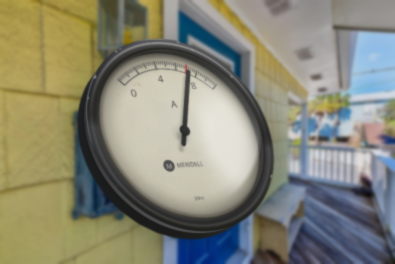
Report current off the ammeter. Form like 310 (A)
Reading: 7 (A)
